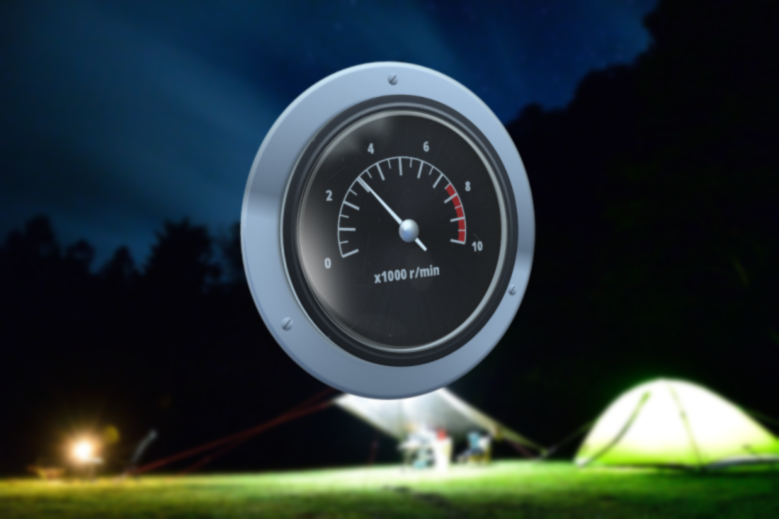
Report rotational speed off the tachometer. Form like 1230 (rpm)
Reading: 3000 (rpm)
